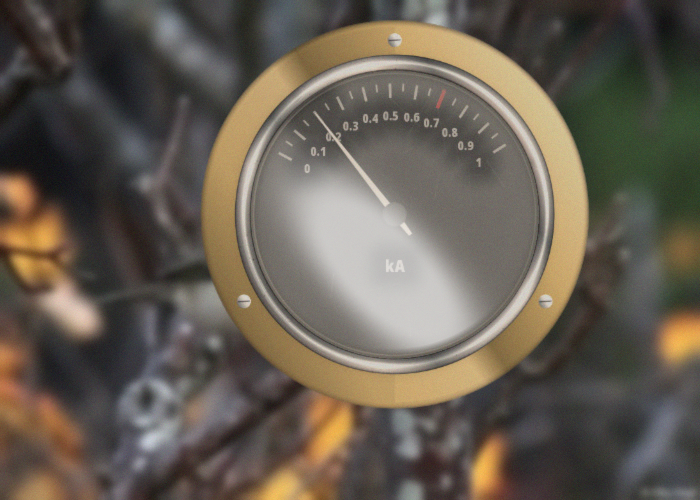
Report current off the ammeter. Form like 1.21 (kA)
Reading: 0.2 (kA)
